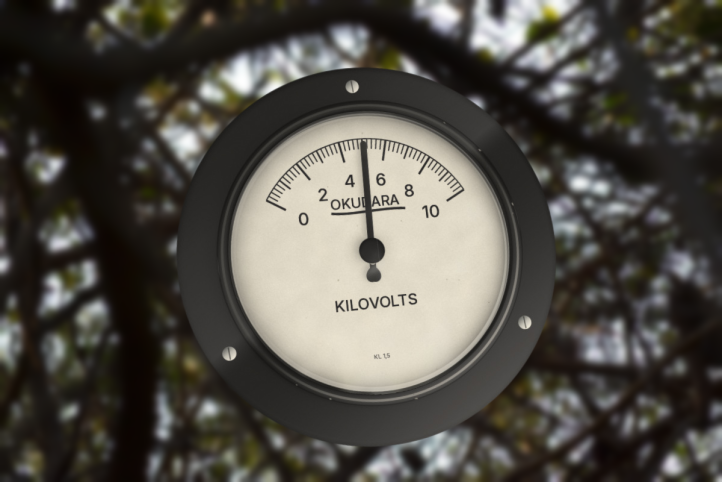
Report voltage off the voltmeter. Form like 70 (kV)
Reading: 5 (kV)
